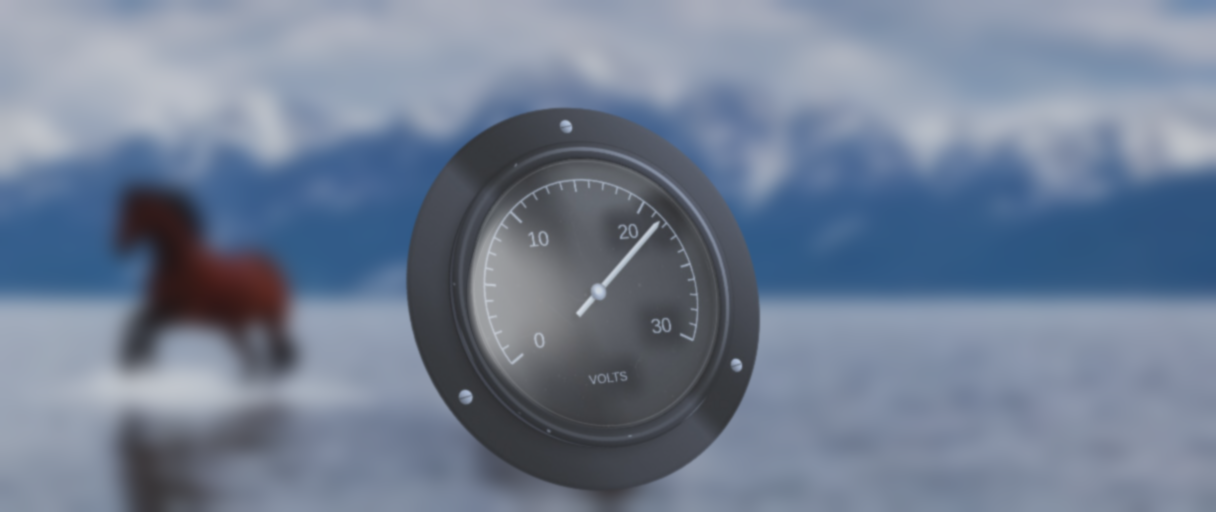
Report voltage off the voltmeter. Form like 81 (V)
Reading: 21.5 (V)
